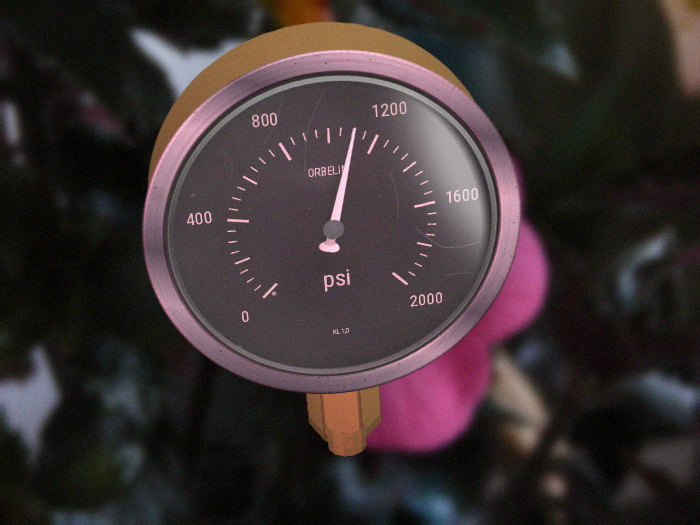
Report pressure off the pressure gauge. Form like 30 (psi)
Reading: 1100 (psi)
